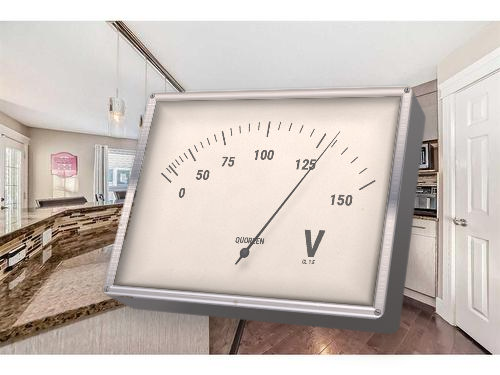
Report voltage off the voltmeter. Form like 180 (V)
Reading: 130 (V)
